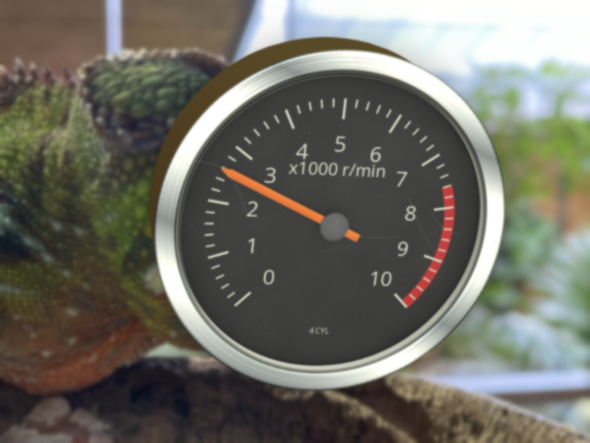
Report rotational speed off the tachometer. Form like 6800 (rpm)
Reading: 2600 (rpm)
